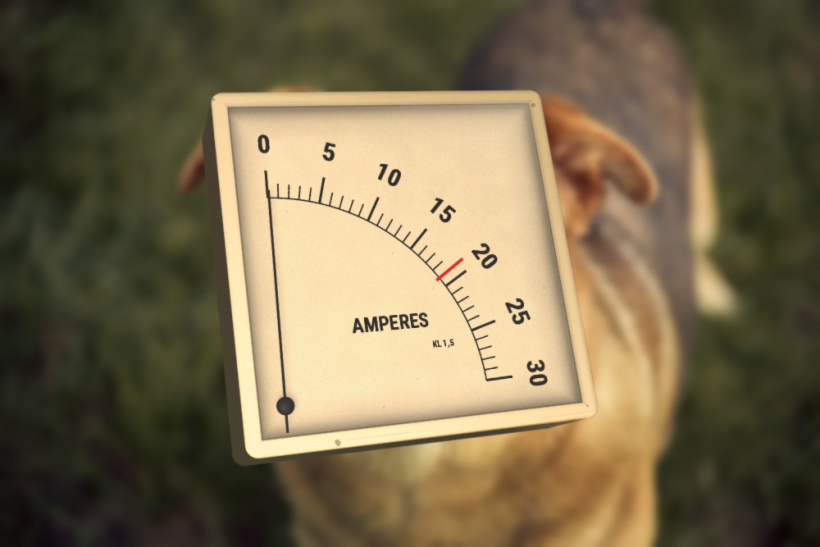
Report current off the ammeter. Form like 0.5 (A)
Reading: 0 (A)
